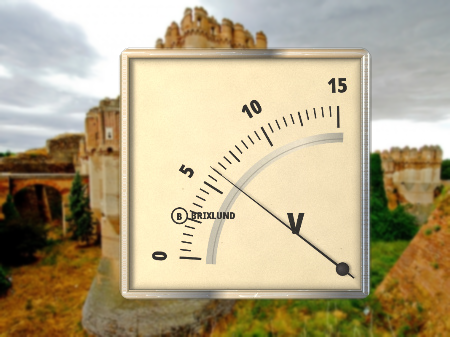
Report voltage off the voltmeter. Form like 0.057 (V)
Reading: 6 (V)
